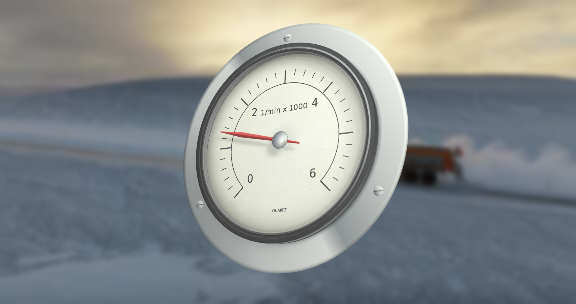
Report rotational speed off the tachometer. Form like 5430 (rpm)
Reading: 1300 (rpm)
